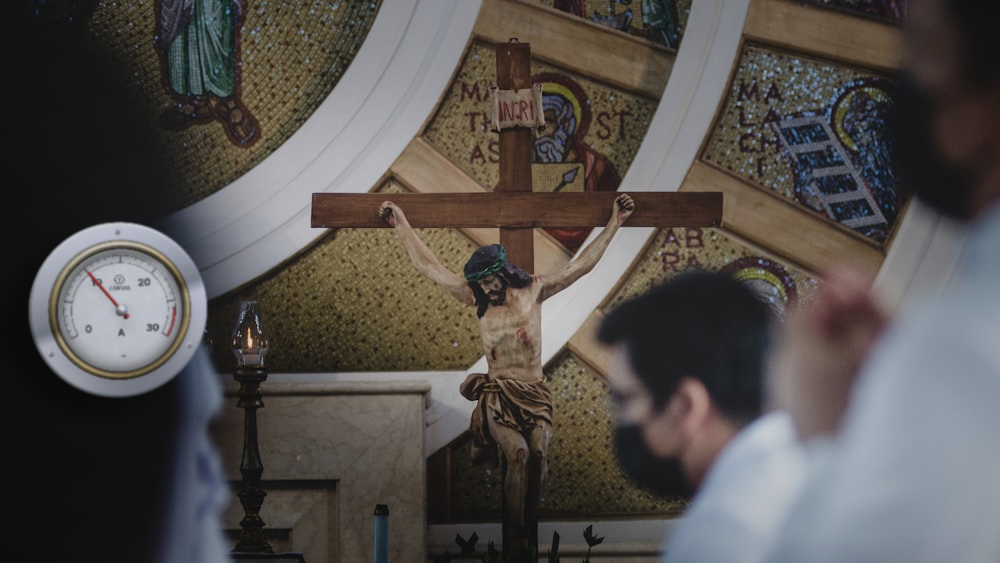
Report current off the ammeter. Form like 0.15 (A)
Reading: 10 (A)
